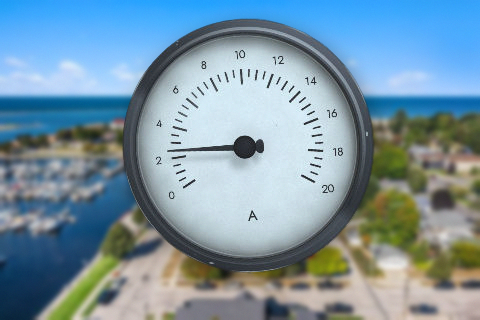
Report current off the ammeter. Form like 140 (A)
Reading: 2.5 (A)
